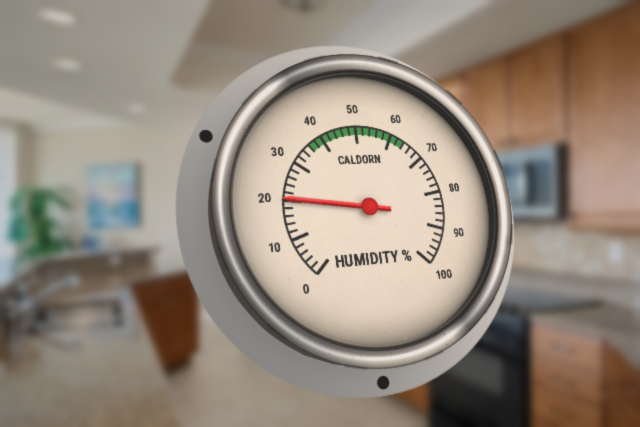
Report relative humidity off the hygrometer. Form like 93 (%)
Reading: 20 (%)
